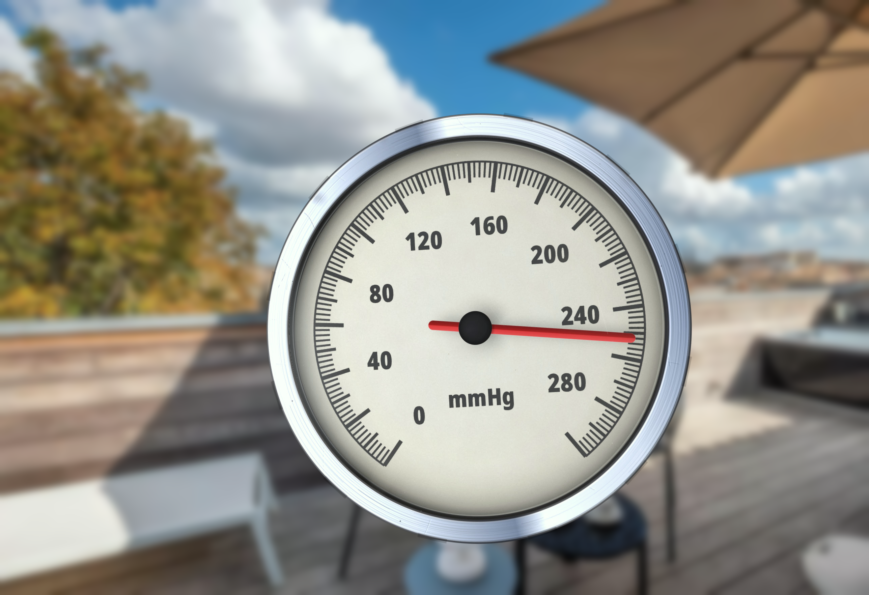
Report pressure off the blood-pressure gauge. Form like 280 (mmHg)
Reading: 252 (mmHg)
